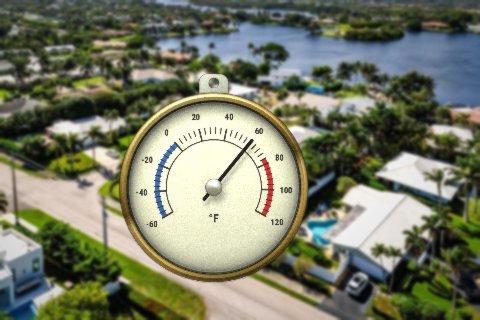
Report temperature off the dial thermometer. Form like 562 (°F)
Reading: 60 (°F)
